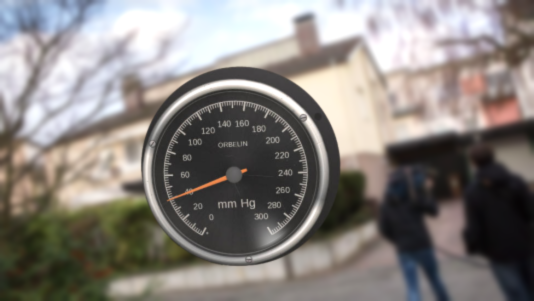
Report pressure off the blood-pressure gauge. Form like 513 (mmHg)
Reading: 40 (mmHg)
